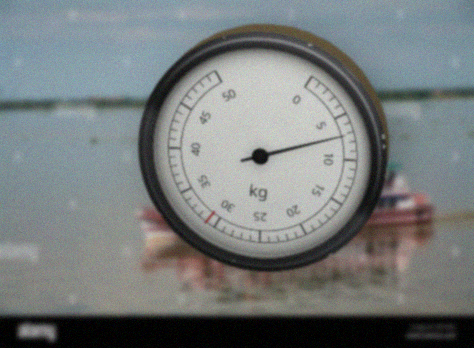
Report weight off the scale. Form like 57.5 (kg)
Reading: 7 (kg)
